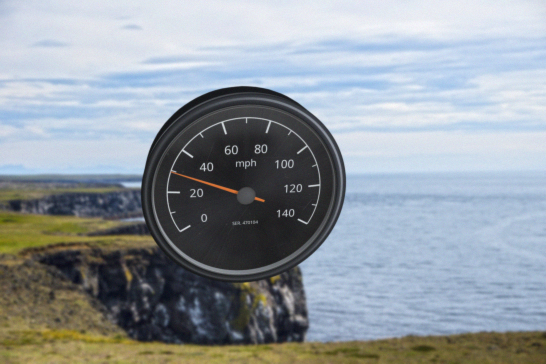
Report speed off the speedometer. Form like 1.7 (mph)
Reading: 30 (mph)
